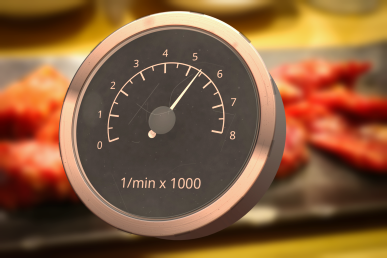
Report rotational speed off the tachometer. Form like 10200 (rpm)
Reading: 5500 (rpm)
